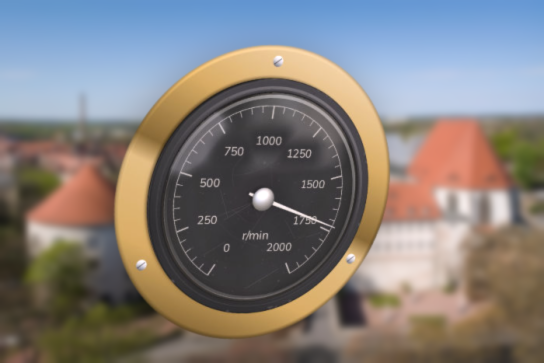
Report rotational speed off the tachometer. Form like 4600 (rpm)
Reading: 1725 (rpm)
